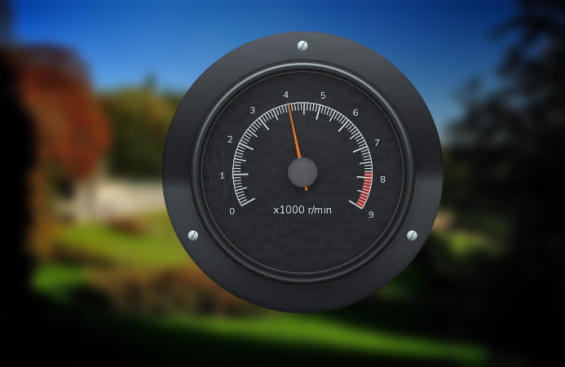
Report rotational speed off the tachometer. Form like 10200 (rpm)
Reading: 4000 (rpm)
